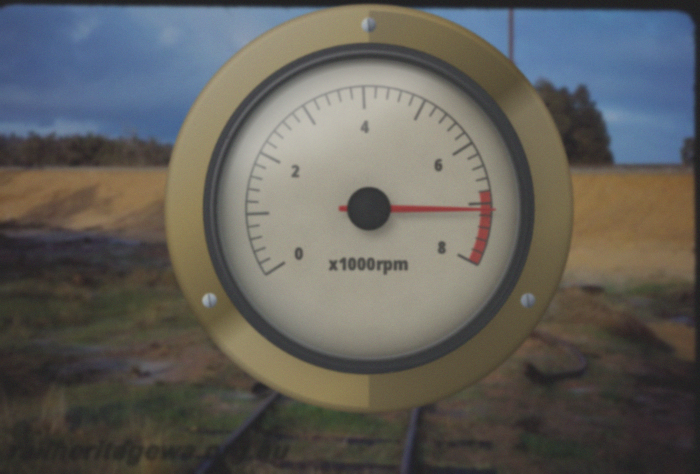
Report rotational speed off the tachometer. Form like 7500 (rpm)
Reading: 7100 (rpm)
